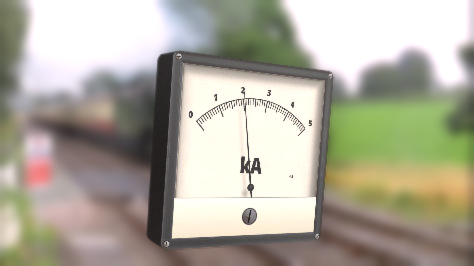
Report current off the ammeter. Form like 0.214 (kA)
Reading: 2 (kA)
